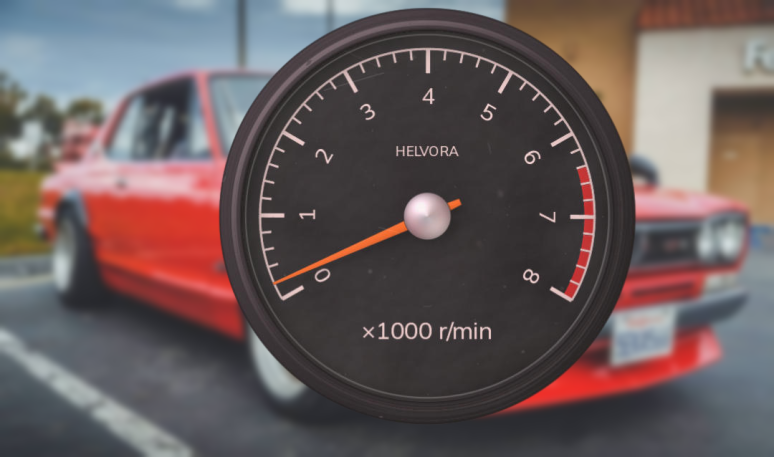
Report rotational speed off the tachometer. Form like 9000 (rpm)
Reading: 200 (rpm)
